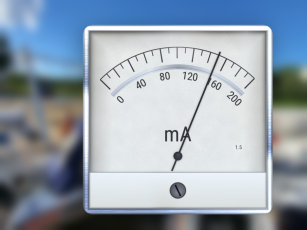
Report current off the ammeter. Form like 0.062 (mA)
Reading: 150 (mA)
